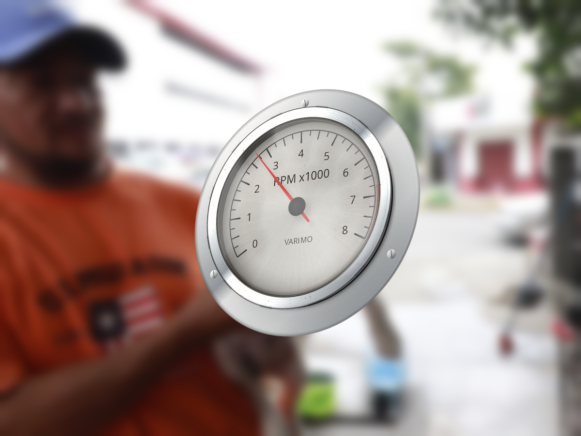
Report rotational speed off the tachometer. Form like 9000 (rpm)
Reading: 2750 (rpm)
